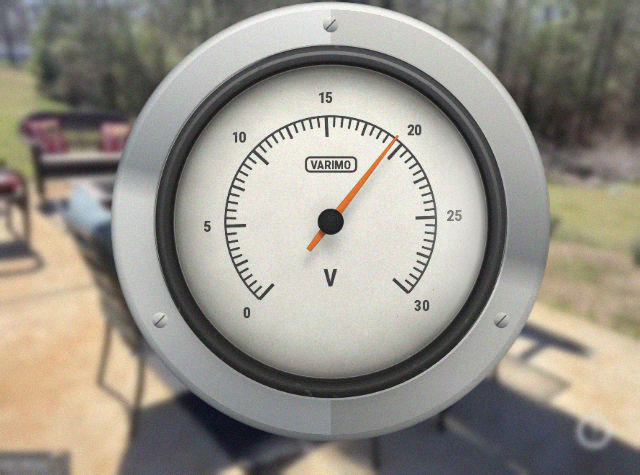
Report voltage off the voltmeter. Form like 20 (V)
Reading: 19.5 (V)
